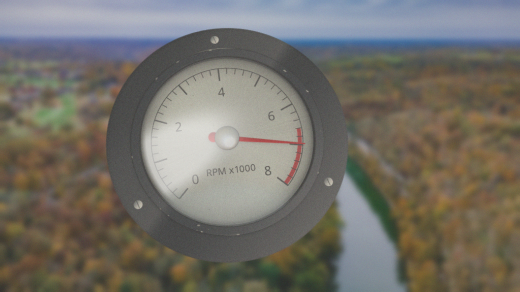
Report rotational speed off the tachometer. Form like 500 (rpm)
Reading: 7000 (rpm)
